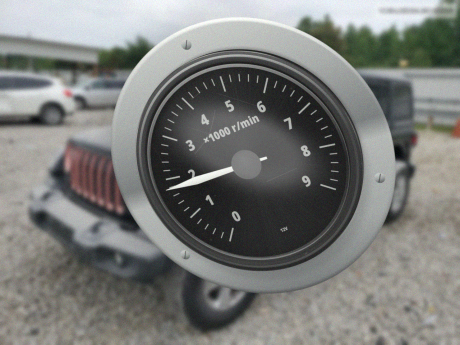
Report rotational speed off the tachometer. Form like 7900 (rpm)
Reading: 1800 (rpm)
